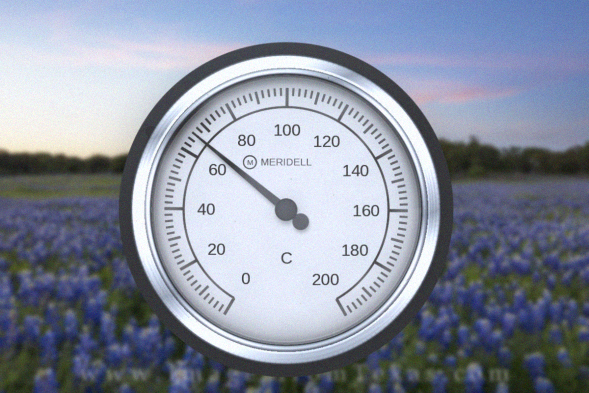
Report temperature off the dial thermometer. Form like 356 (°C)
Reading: 66 (°C)
